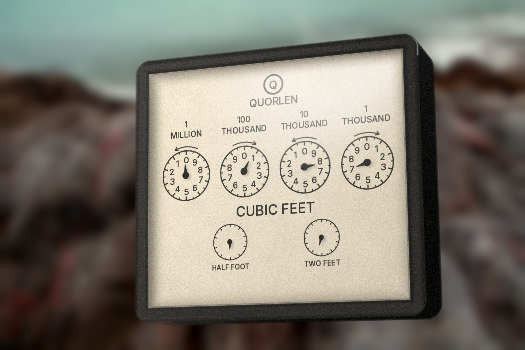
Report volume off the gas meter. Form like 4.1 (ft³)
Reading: 7700 (ft³)
